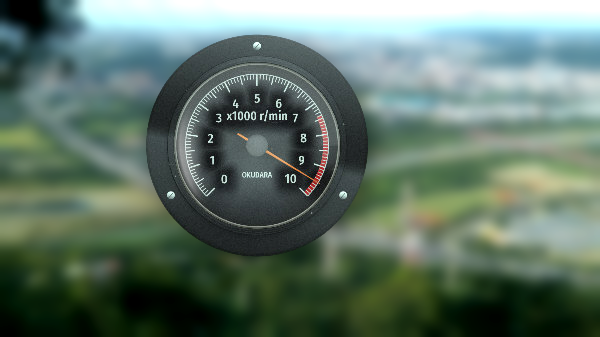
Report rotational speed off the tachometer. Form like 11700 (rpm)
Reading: 9500 (rpm)
